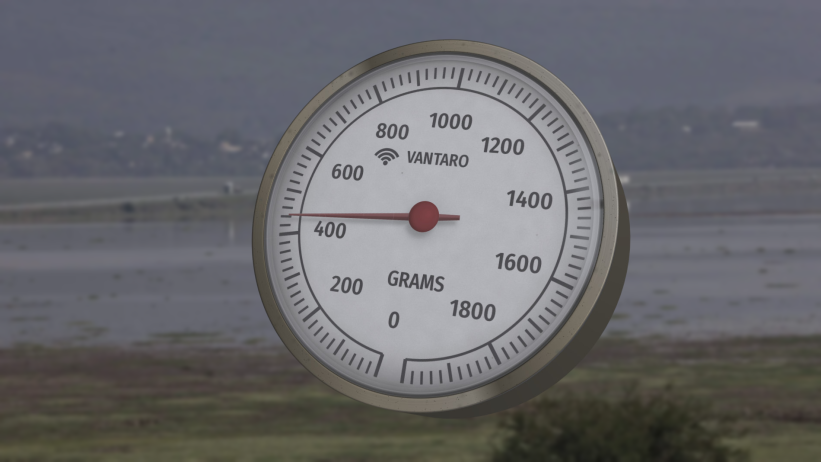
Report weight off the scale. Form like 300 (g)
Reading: 440 (g)
